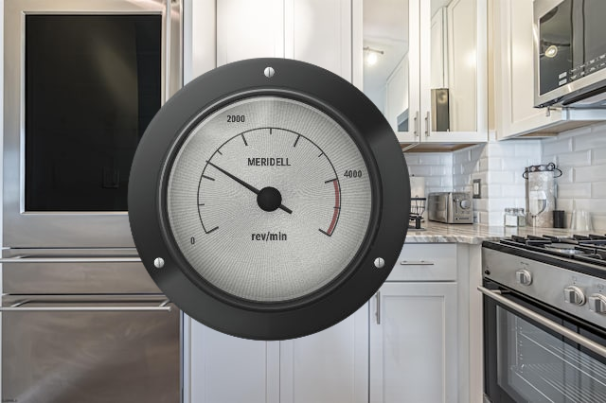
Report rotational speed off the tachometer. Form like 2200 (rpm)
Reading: 1250 (rpm)
